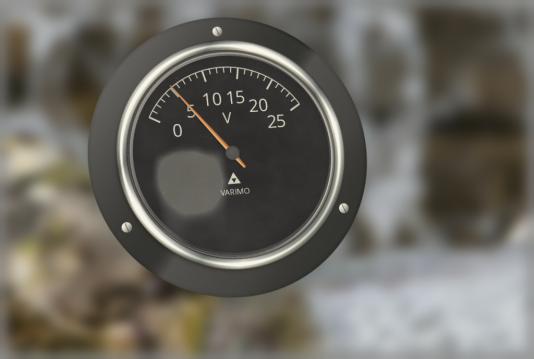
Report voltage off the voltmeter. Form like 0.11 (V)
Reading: 5 (V)
